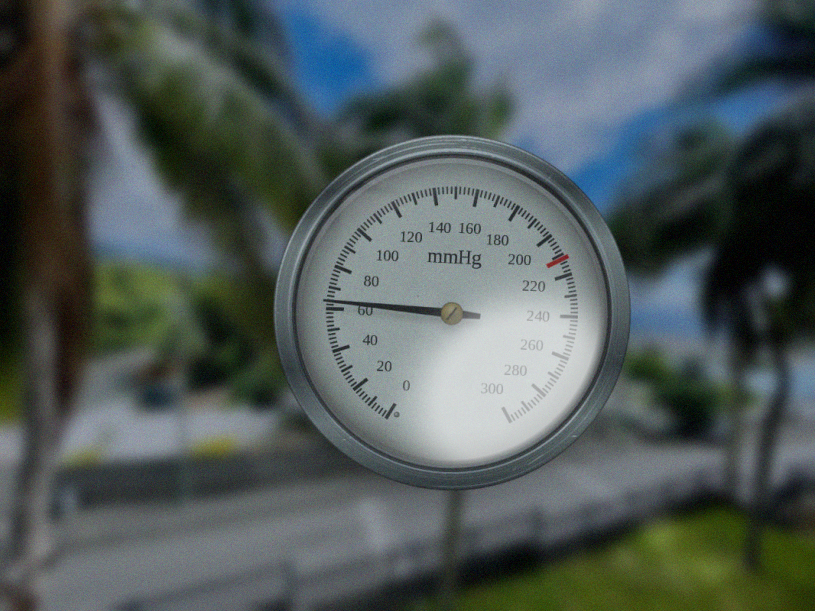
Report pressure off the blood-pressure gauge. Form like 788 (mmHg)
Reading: 64 (mmHg)
